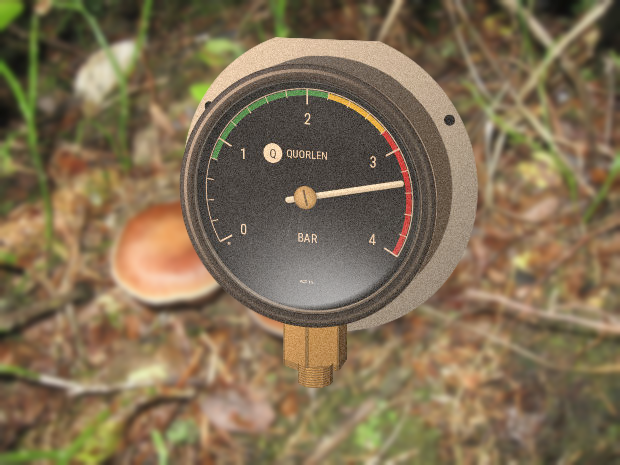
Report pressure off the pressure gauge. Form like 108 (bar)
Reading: 3.3 (bar)
